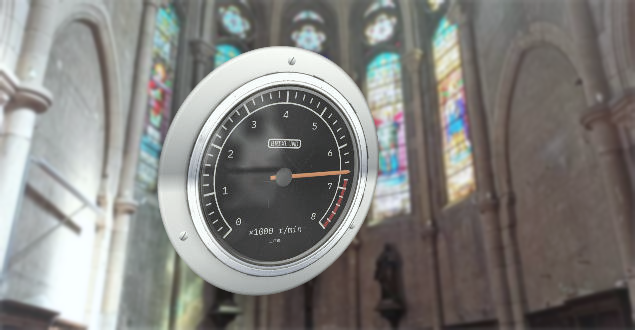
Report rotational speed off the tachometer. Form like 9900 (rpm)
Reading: 6600 (rpm)
